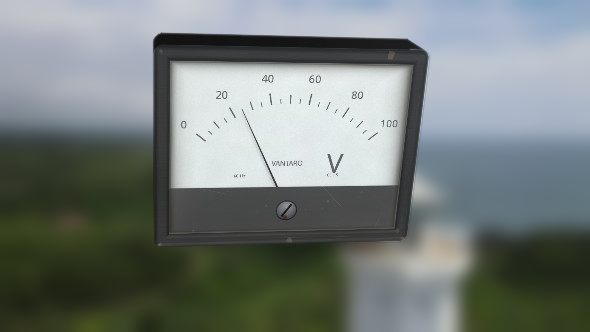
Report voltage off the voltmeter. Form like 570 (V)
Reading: 25 (V)
